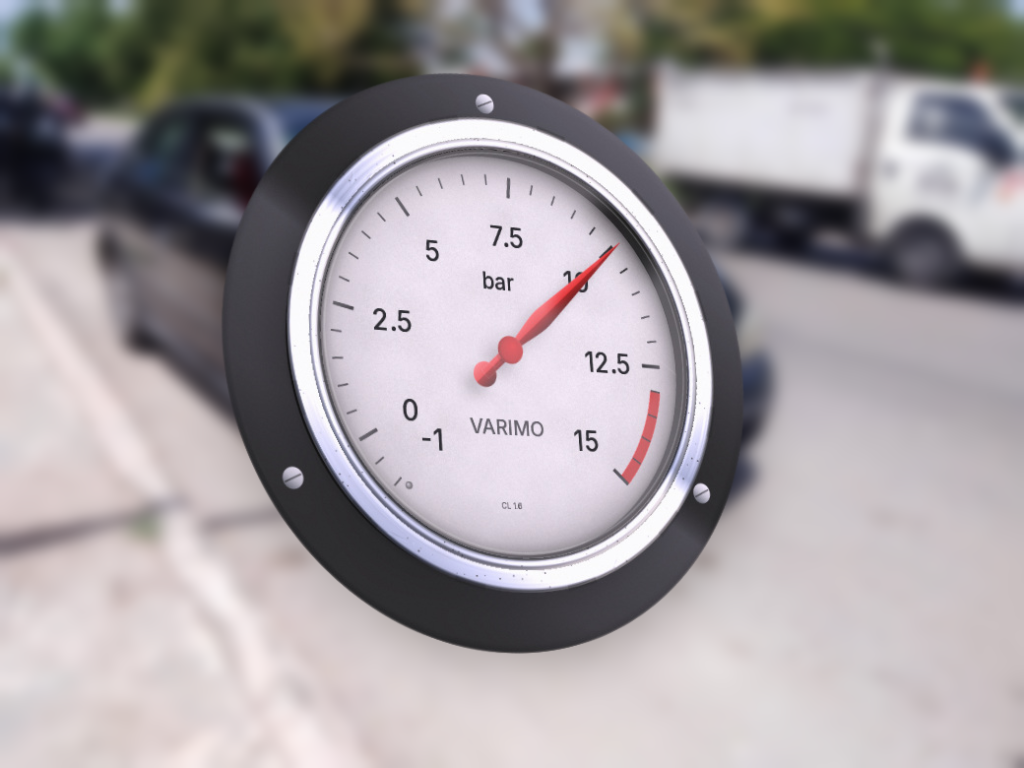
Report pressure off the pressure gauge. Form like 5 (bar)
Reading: 10 (bar)
